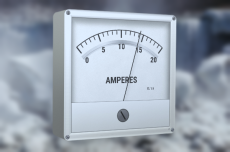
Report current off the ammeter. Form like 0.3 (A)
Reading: 14 (A)
